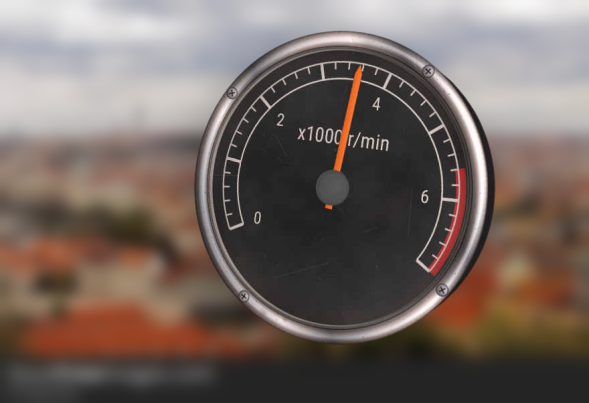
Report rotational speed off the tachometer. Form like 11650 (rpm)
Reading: 3600 (rpm)
